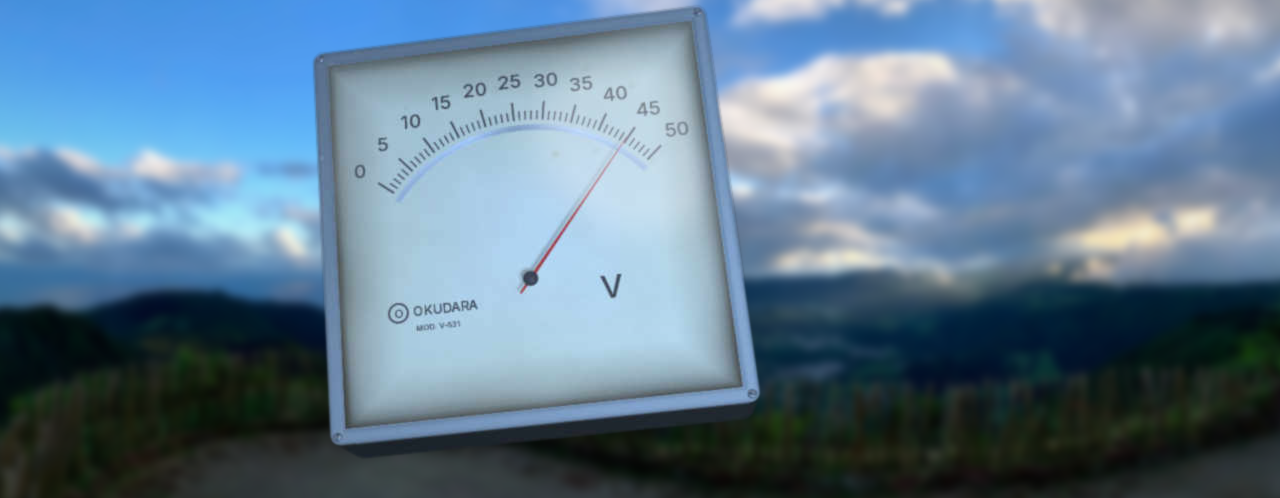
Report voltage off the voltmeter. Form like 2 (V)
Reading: 45 (V)
